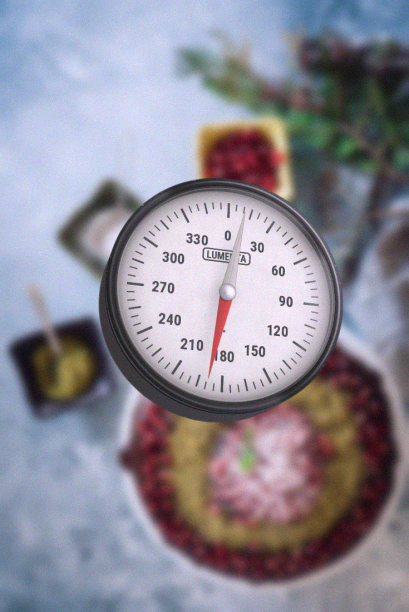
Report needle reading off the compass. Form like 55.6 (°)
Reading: 190 (°)
